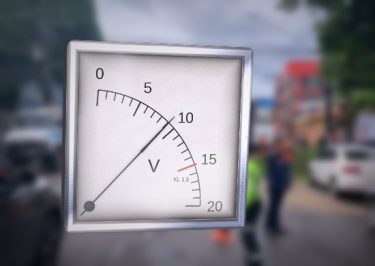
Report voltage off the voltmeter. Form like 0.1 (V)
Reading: 9 (V)
